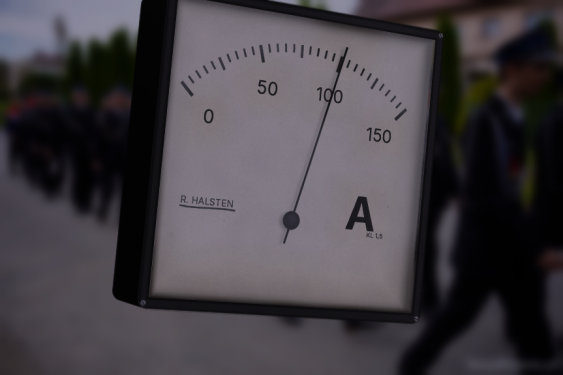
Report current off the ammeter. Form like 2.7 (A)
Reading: 100 (A)
